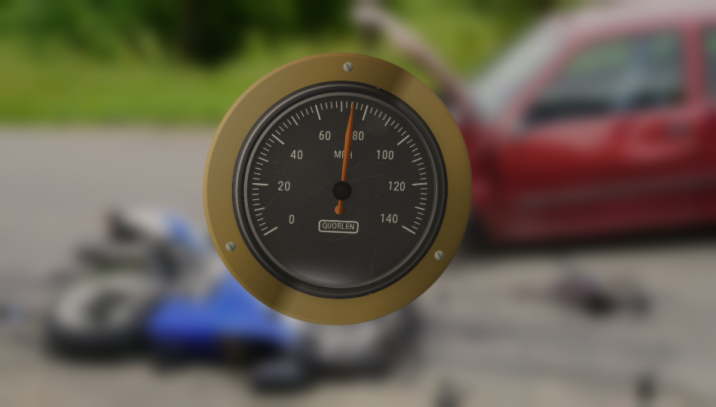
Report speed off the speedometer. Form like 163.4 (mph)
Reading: 74 (mph)
